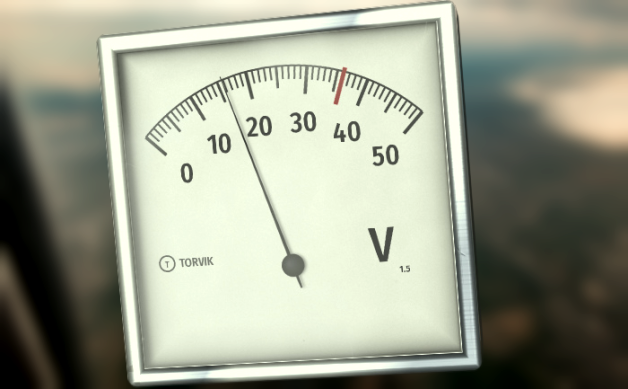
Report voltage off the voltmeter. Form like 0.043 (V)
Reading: 16 (V)
